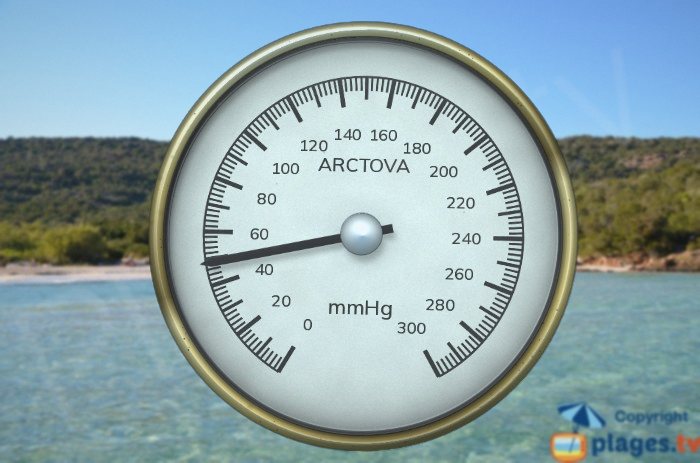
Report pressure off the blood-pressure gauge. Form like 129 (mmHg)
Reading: 48 (mmHg)
